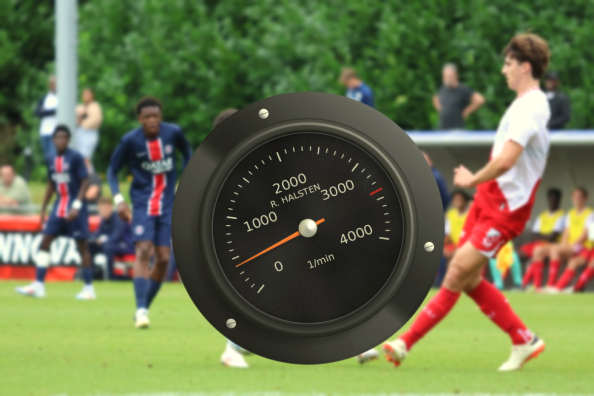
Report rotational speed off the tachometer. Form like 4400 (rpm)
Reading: 400 (rpm)
